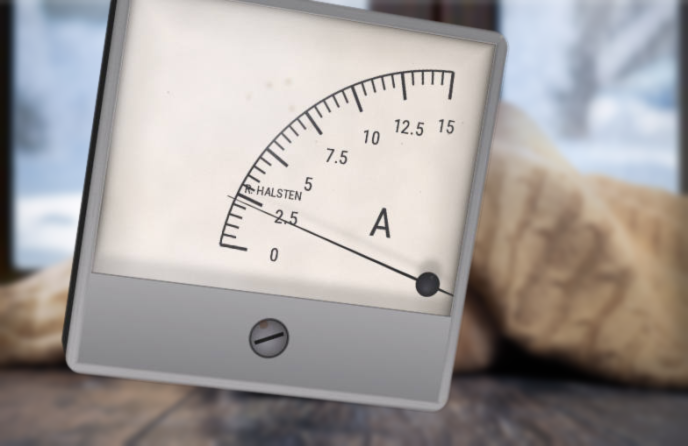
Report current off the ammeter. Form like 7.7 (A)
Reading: 2.25 (A)
